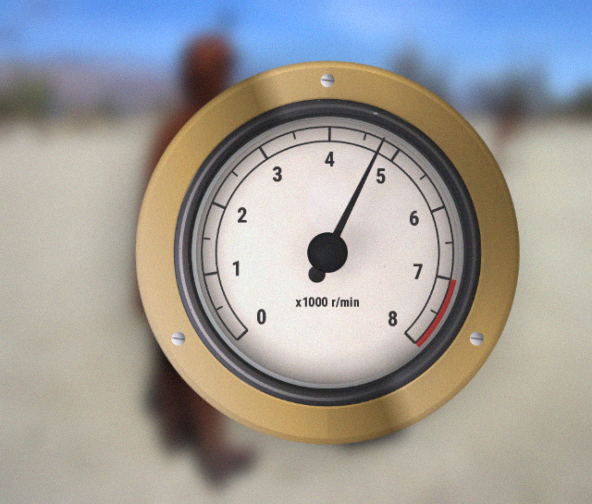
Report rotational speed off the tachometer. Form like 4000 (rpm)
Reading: 4750 (rpm)
